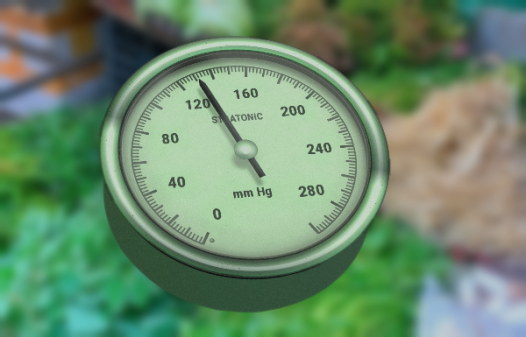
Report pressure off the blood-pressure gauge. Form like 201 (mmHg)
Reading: 130 (mmHg)
